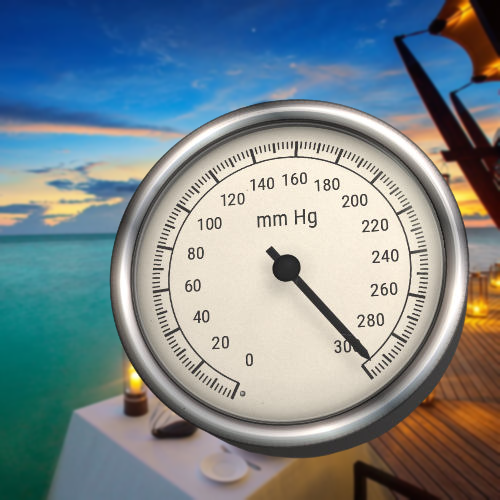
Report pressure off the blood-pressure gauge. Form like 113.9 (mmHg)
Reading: 296 (mmHg)
